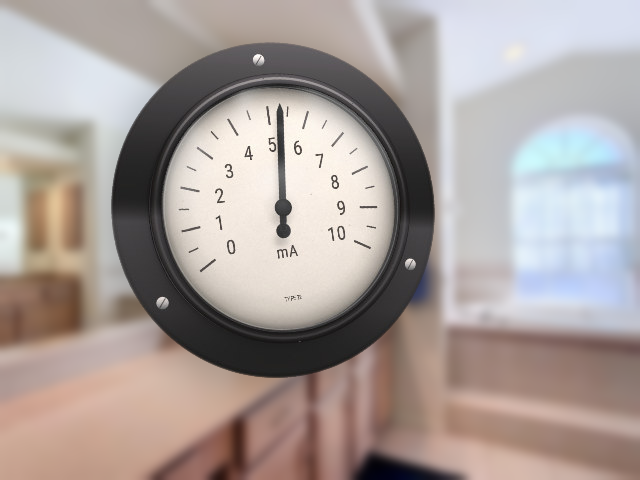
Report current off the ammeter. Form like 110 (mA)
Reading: 5.25 (mA)
